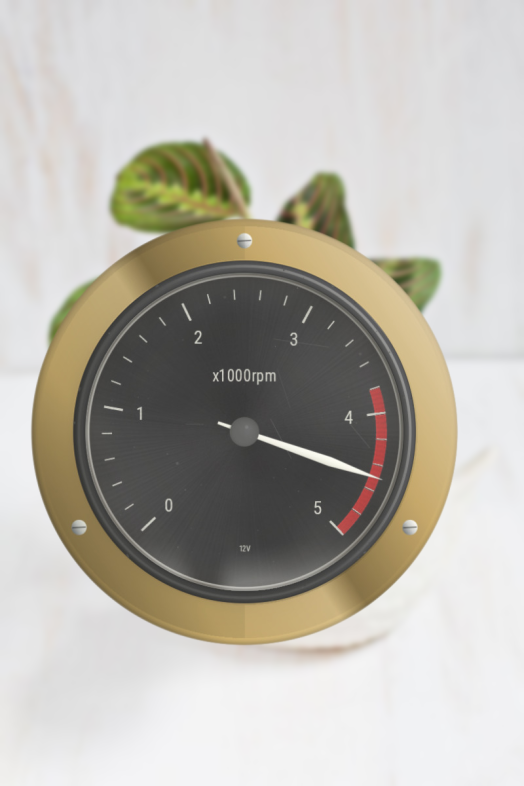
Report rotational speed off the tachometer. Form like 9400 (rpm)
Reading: 4500 (rpm)
